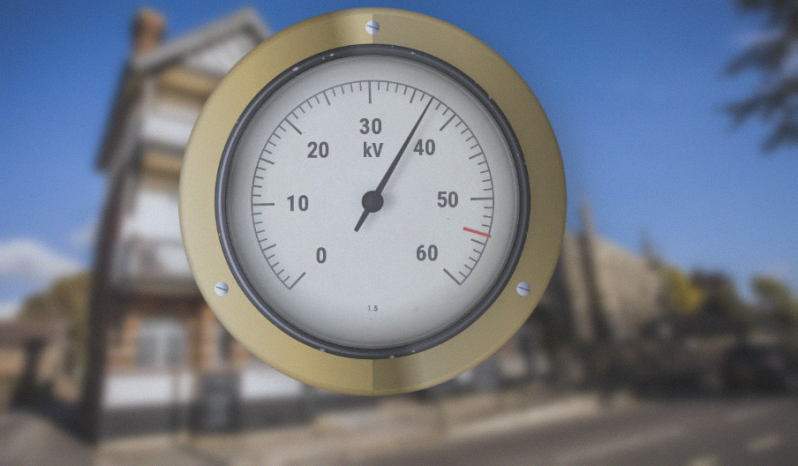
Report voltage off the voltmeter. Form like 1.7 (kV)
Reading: 37 (kV)
